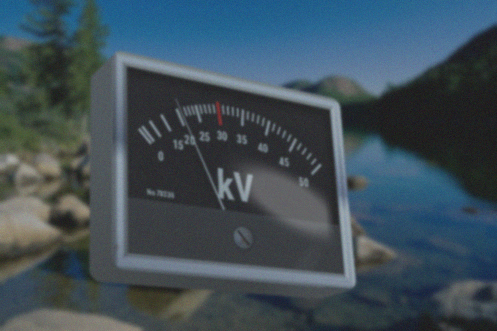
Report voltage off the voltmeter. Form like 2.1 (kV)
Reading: 20 (kV)
